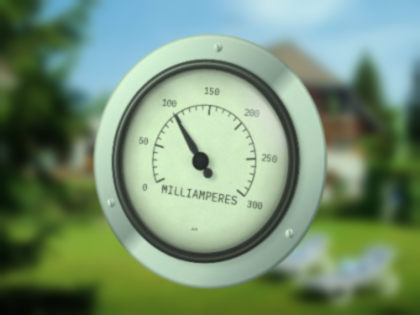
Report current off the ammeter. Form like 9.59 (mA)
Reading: 100 (mA)
